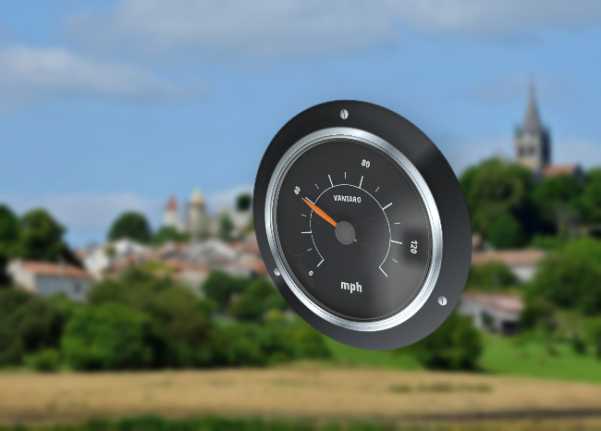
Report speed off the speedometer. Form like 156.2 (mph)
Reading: 40 (mph)
